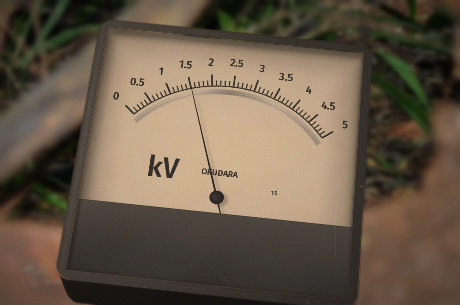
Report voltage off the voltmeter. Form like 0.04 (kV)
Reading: 1.5 (kV)
